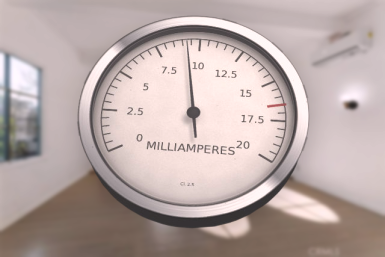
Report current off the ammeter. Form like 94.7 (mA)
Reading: 9.25 (mA)
